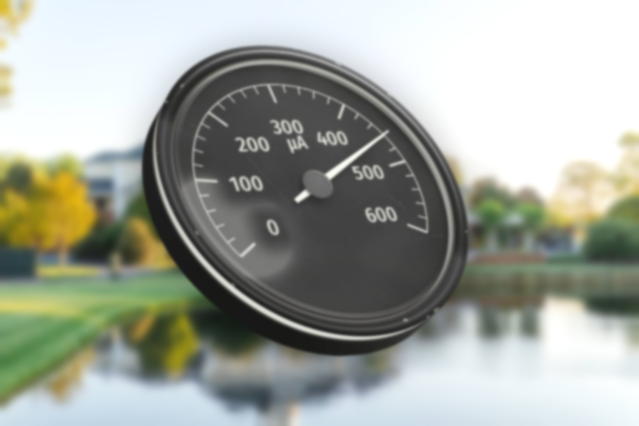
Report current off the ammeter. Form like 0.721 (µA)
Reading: 460 (µA)
